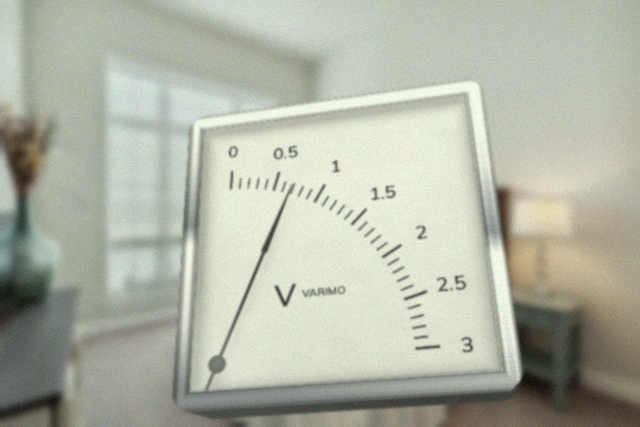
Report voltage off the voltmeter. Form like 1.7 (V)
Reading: 0.7 (V)
